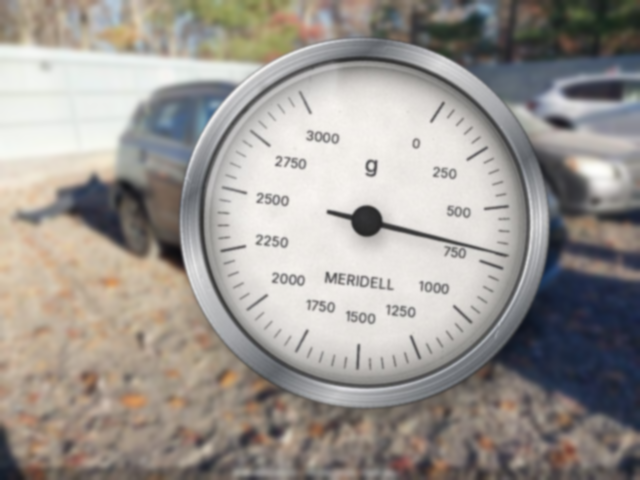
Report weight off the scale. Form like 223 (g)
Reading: 700 (g)
